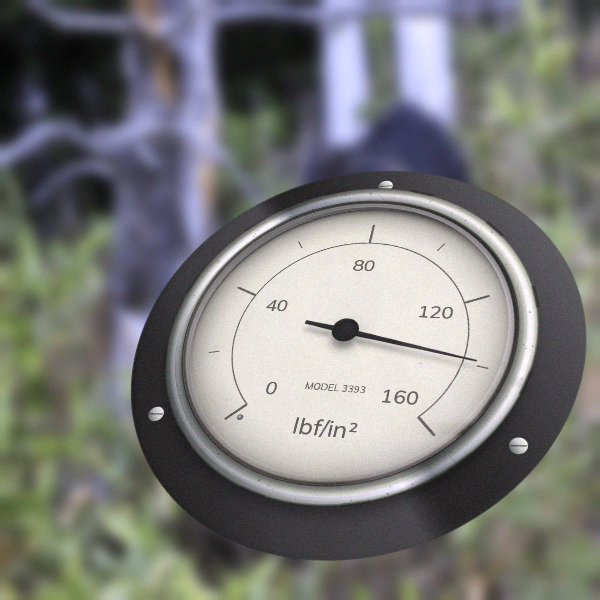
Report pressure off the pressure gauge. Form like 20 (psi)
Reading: 140 (psi)
